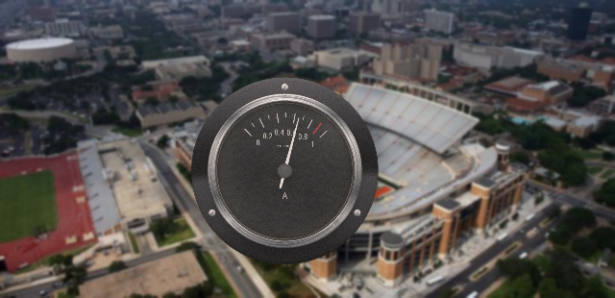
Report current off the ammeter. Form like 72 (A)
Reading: 0.65 (A)
